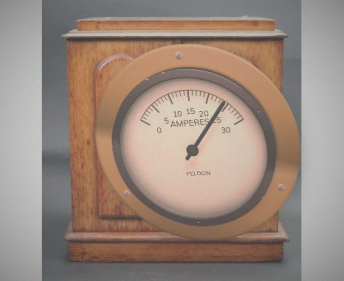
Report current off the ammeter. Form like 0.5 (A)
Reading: 24 (A)
